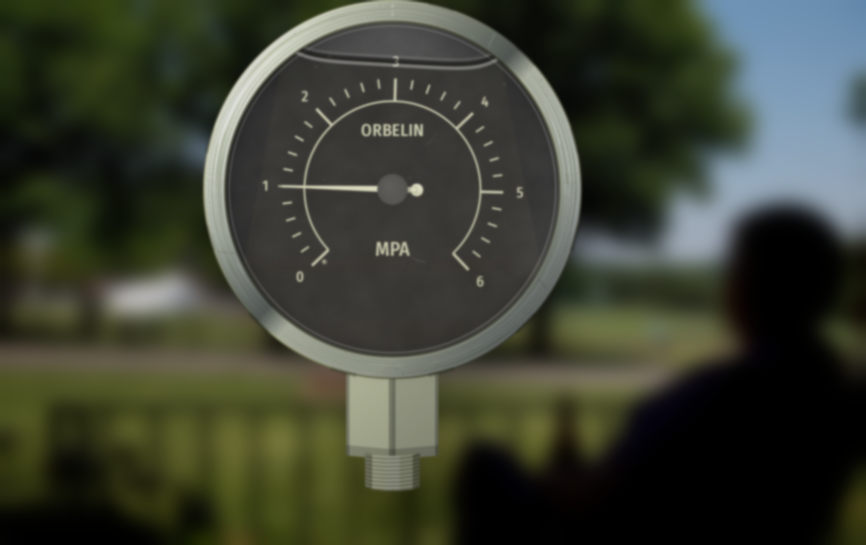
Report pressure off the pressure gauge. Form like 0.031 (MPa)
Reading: 1 (MPa)
